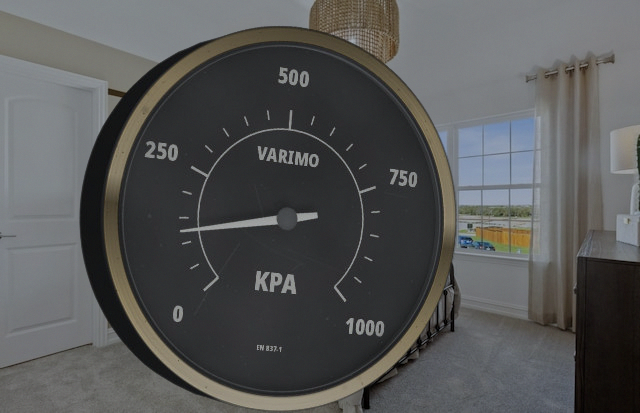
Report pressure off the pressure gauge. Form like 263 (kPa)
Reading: 125 (kPa)
